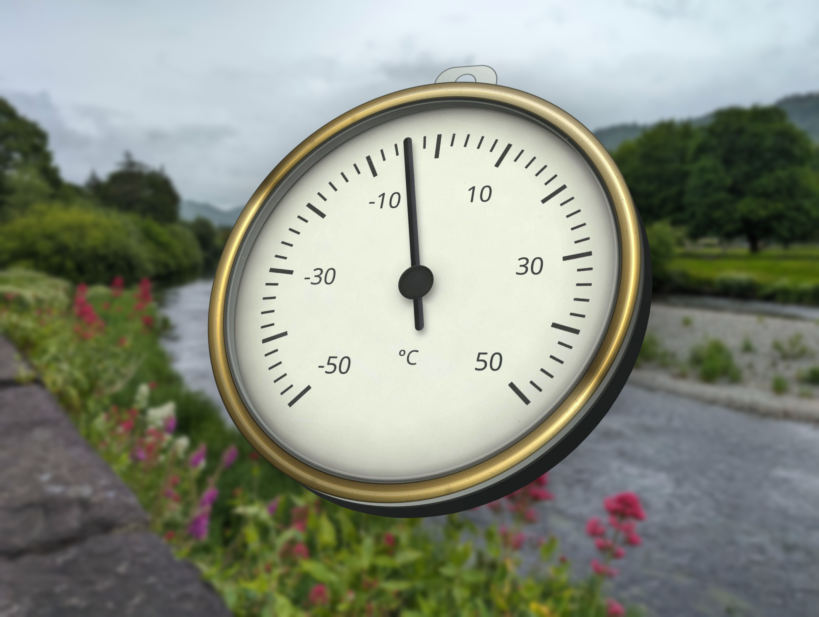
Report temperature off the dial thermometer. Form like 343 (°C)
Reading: -4 (°C)
